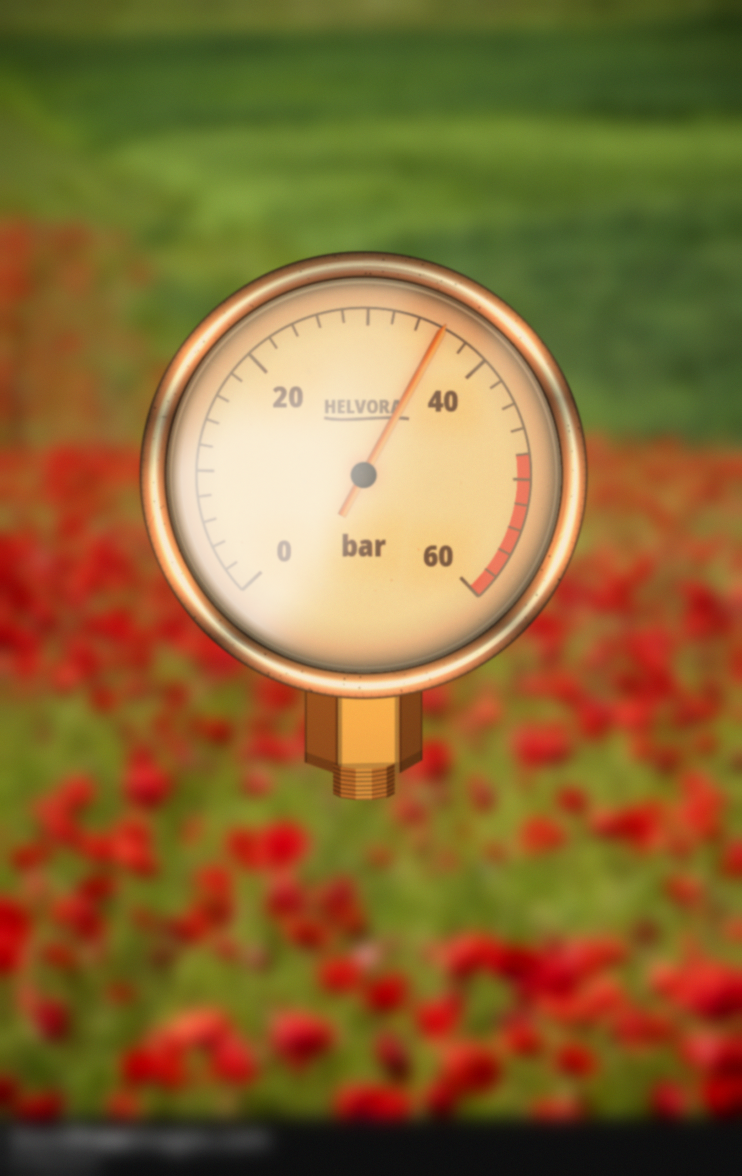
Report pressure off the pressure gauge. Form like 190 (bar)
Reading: 36 (bar)
